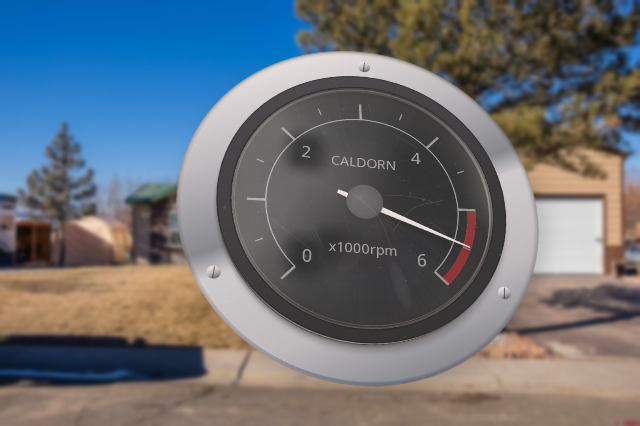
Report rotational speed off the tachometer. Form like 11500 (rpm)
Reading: 5500 (rpm)
